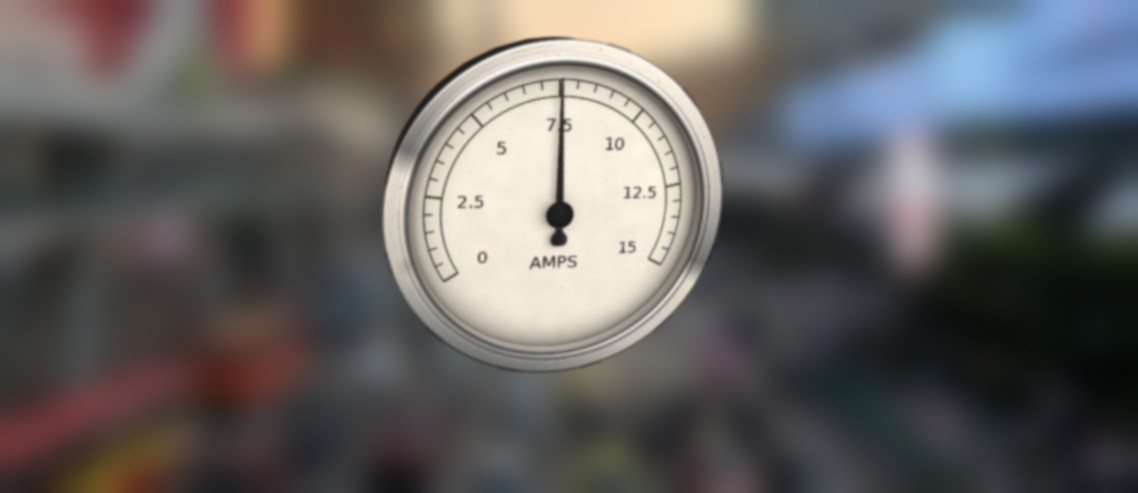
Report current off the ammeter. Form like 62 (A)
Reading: 7.5 (A)
